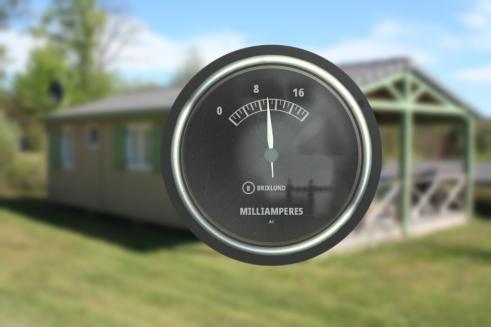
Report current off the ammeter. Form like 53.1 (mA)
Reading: 10 (mA)
